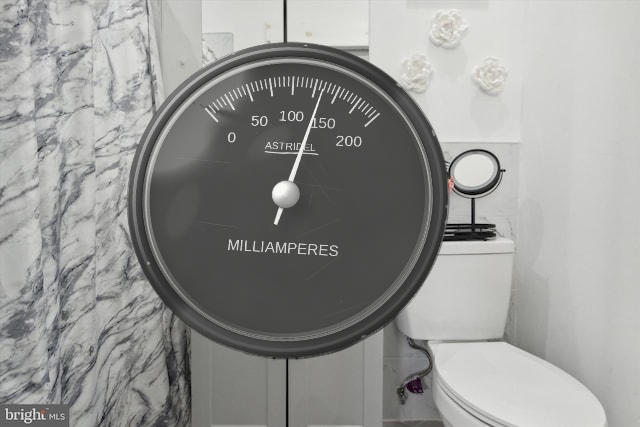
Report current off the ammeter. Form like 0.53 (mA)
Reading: 135 (mA)
